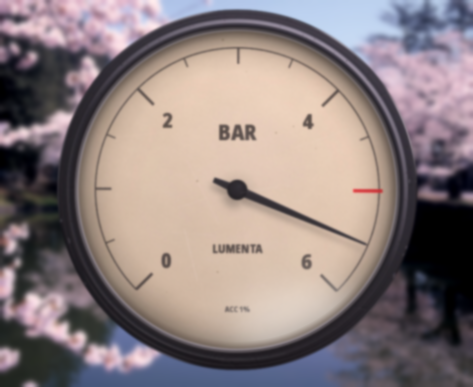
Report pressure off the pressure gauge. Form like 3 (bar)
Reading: 5.5 (bar)
